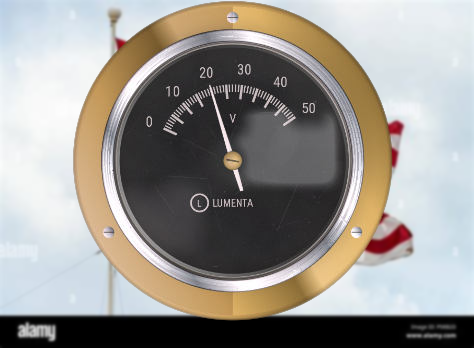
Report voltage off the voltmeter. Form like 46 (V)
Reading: 20 (V)
